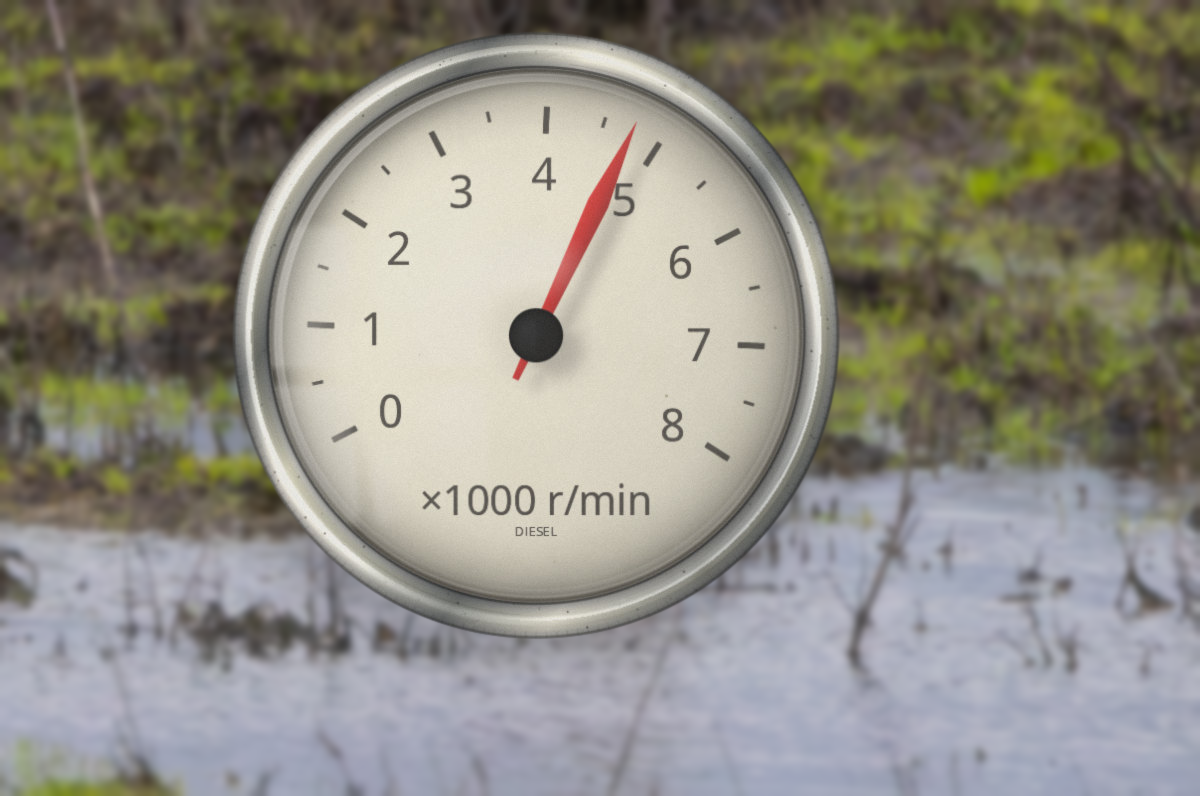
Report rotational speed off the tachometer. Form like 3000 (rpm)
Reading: 4750 (rpm)
